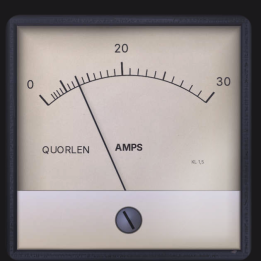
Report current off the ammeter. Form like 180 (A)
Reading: 13 (A)
